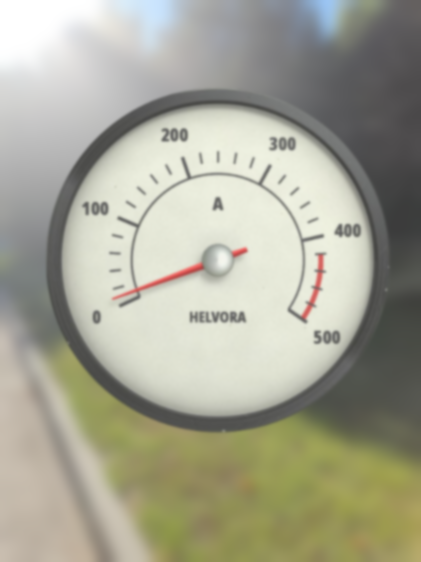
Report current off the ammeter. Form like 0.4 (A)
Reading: 10 (A)
